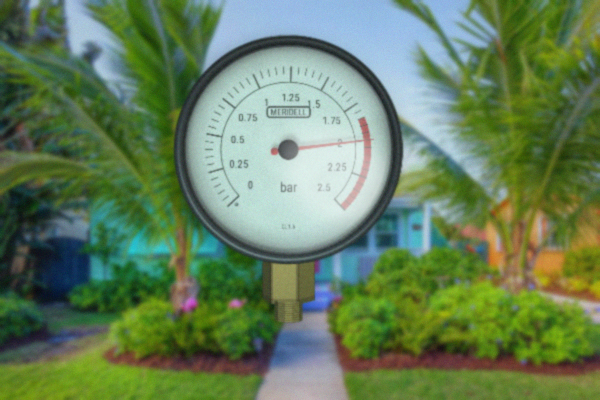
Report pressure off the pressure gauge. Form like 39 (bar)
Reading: 2 (bar)
